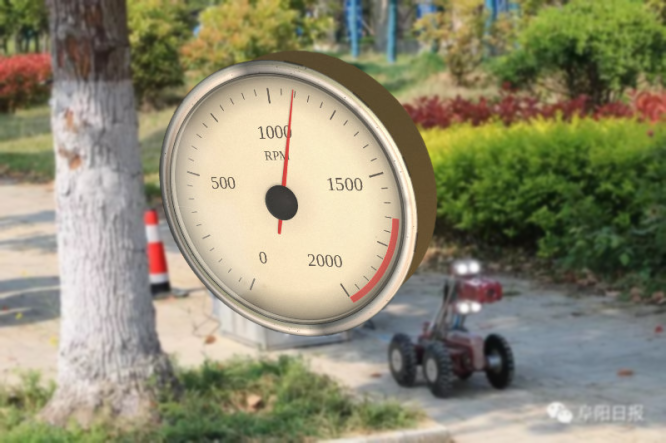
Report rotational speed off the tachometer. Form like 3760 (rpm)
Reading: 1100 (rpm)
